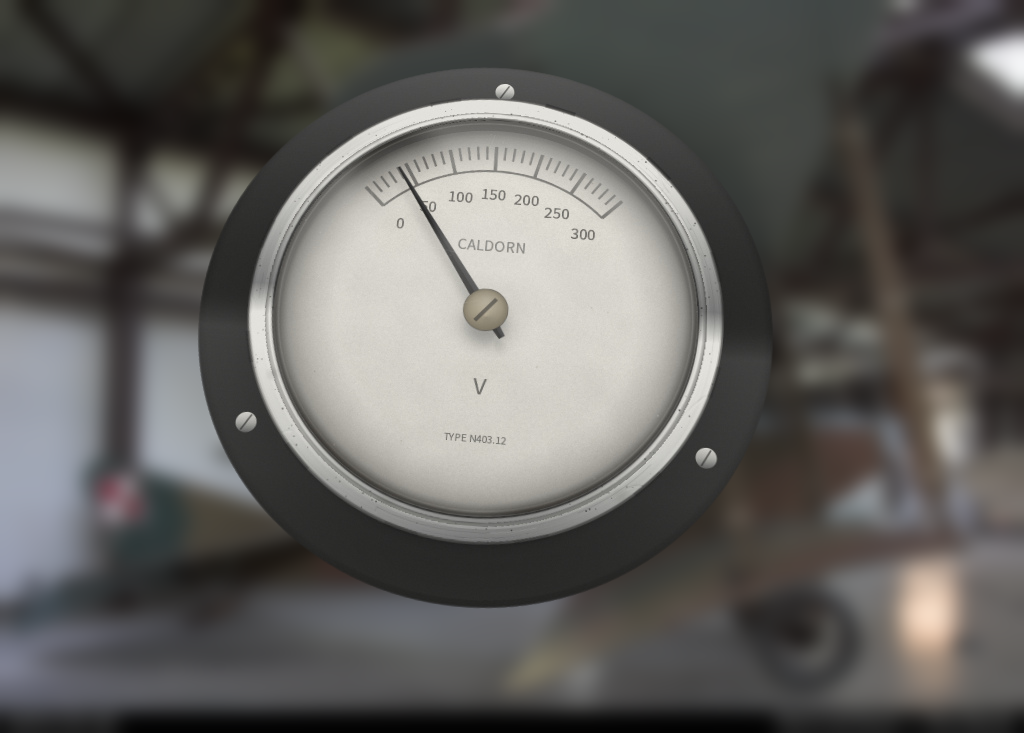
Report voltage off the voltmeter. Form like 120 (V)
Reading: 40 (V)
